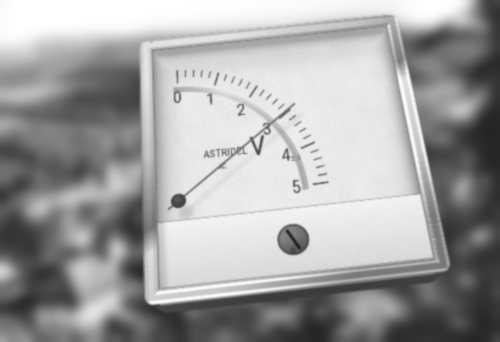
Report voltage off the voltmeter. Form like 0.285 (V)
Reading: 3 (V)
